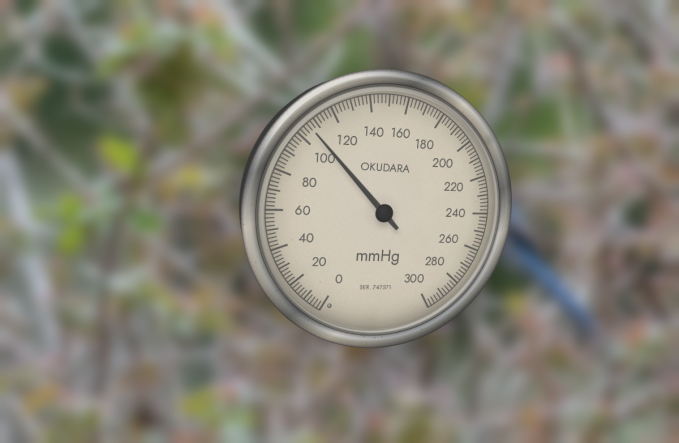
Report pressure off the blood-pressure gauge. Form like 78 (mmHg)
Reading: 106 (mmHg)
